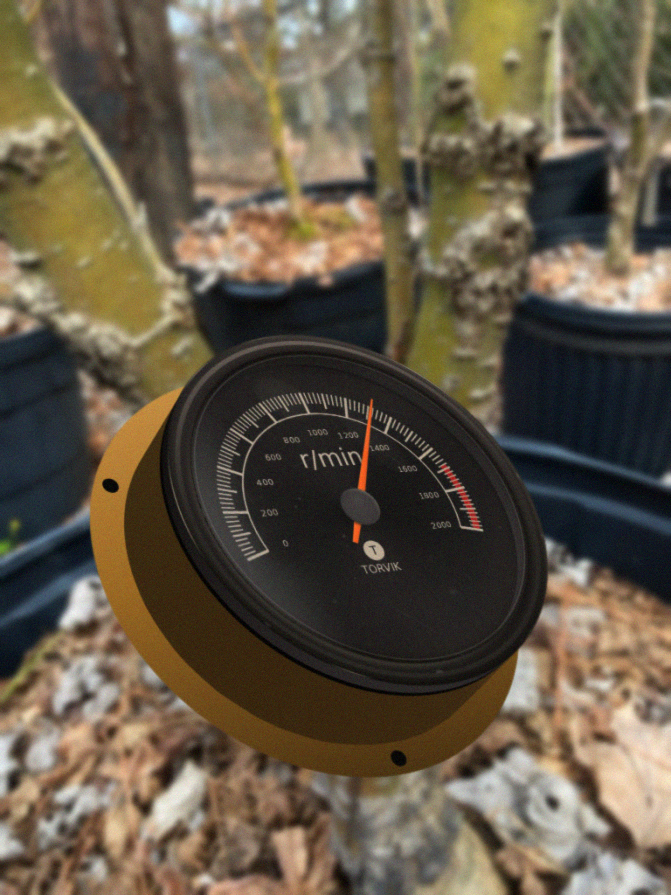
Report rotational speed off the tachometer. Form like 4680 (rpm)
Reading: 1300 (rpm)
